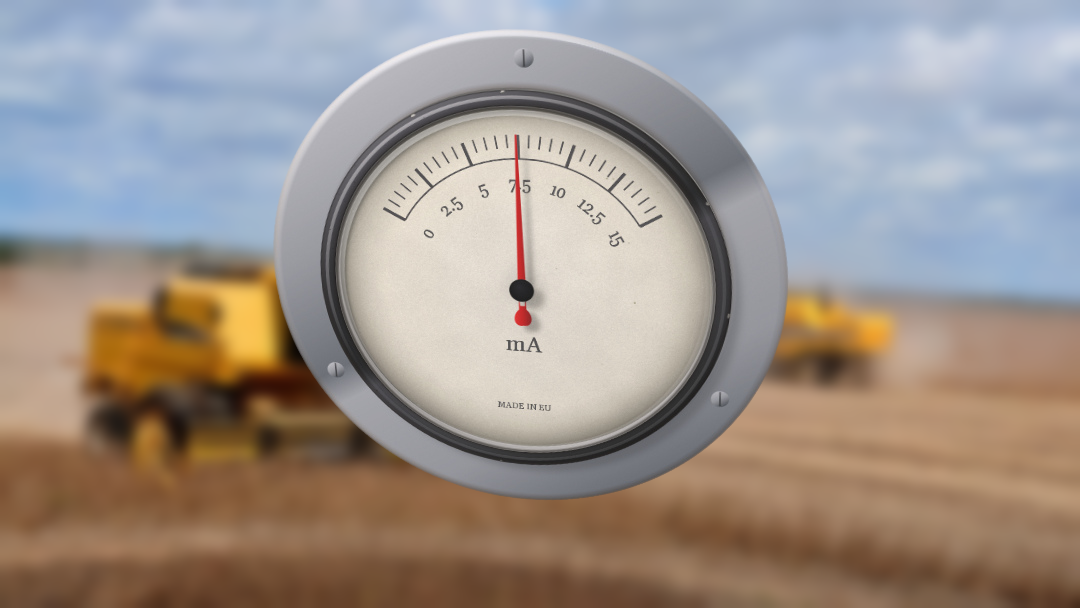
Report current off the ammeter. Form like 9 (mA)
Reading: 7.5 (mA)
